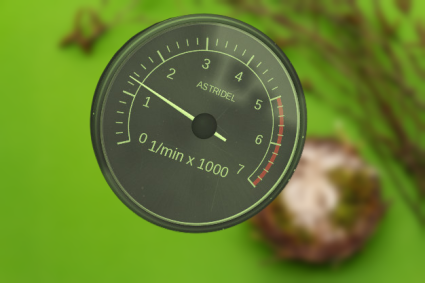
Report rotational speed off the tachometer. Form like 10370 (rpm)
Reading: 1300 (rpm)
